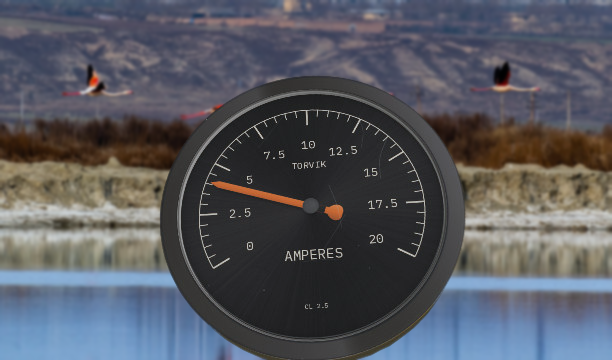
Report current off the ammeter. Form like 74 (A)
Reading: 4 (A)
